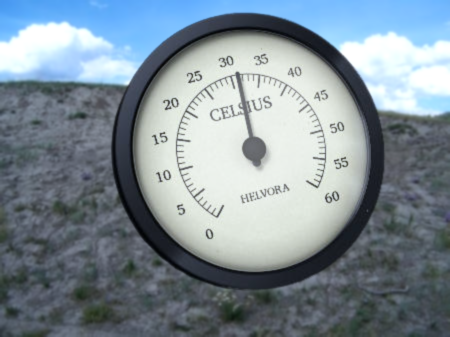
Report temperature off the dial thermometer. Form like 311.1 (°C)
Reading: 31 (°C)
